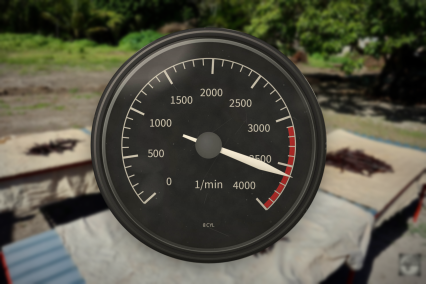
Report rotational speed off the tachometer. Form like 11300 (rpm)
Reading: 3600 (rpm)
